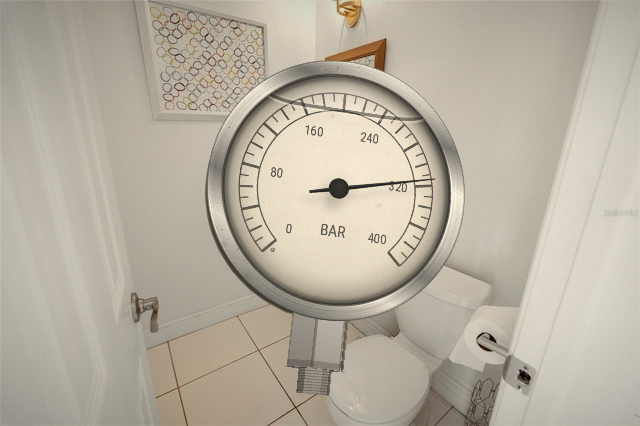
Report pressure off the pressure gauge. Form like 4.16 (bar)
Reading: 315 (bar)
